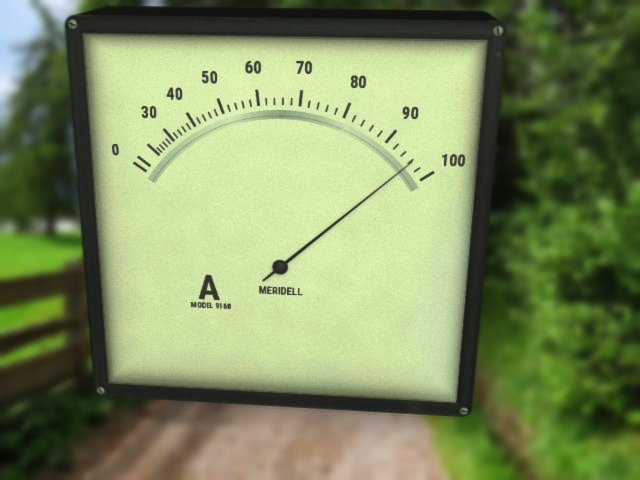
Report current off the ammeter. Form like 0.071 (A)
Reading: 96 (A)
